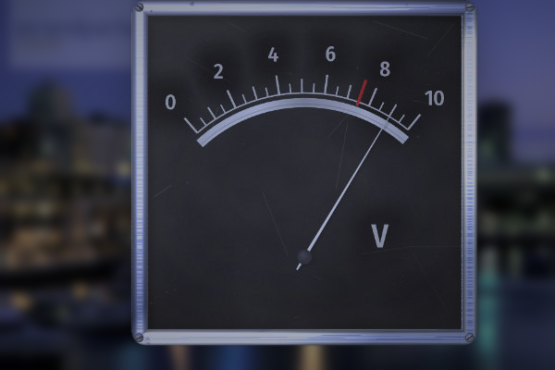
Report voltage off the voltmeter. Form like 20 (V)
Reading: 9 (V)
